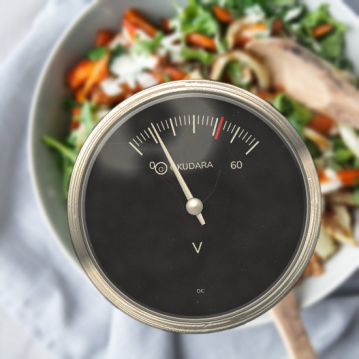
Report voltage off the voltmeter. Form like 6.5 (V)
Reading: 12 (V)
